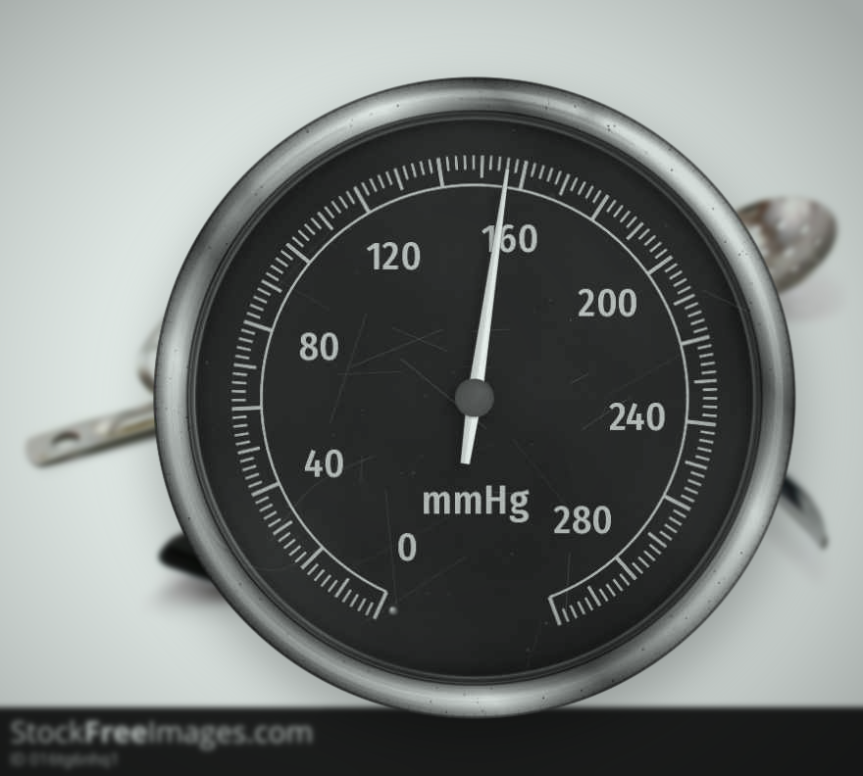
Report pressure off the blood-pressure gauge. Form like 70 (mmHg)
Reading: 156 (mmHg)
